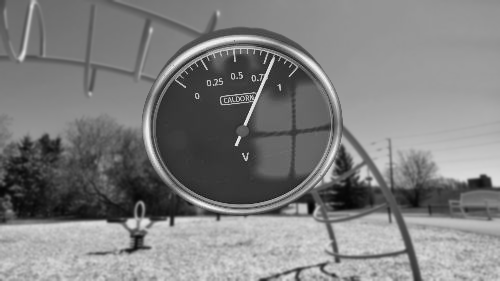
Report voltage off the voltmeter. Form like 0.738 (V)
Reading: 0.8 (V)
